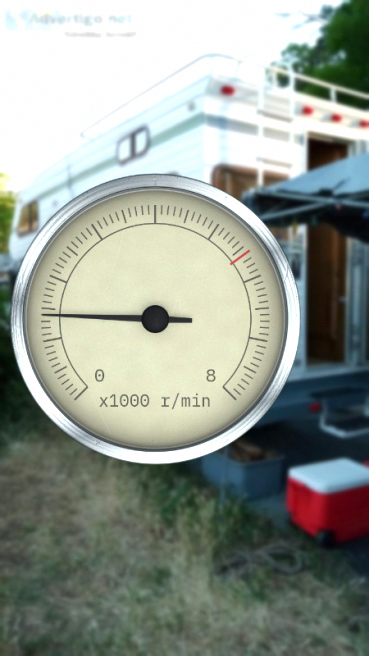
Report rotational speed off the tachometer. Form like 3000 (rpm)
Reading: 1400 (rpm)
